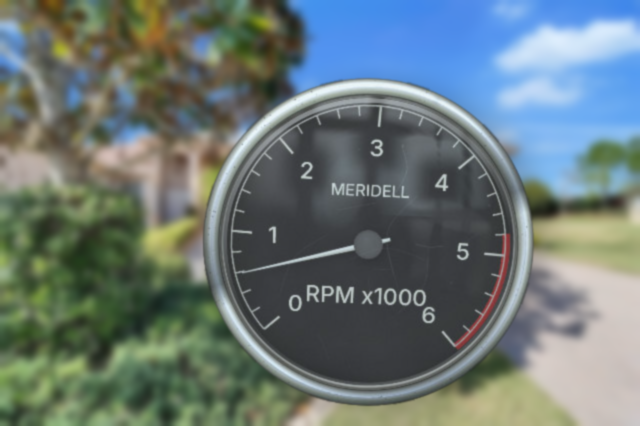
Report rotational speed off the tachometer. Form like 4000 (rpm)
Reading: 600 (rpm)
